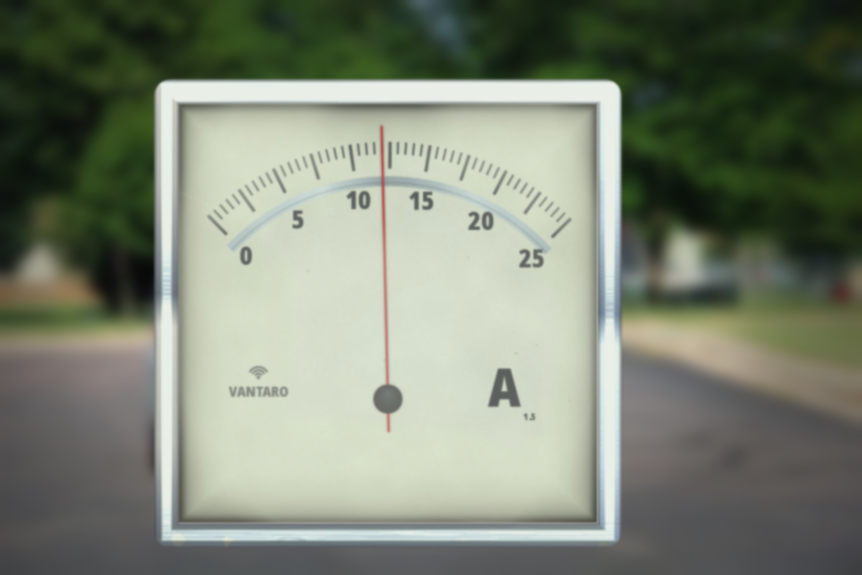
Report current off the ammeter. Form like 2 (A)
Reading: 12 (A)
